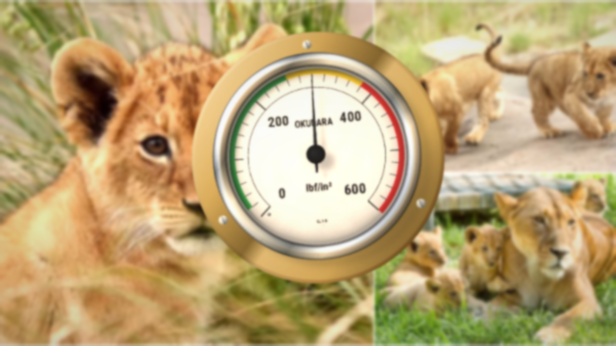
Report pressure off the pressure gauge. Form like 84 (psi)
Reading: 300 (psi)
